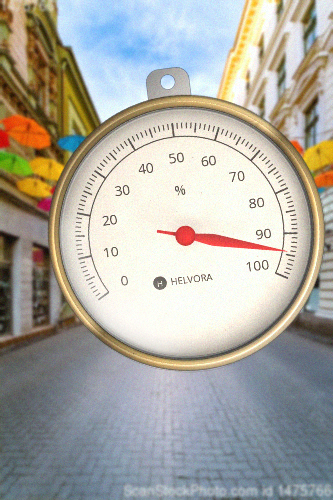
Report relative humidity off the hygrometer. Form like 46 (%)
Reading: 94 (%)
